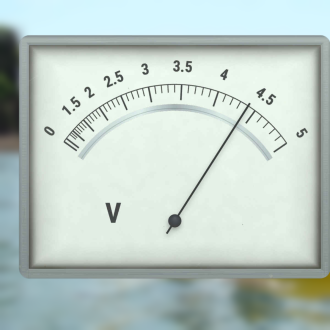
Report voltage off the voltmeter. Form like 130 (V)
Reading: 4.4 (V)
